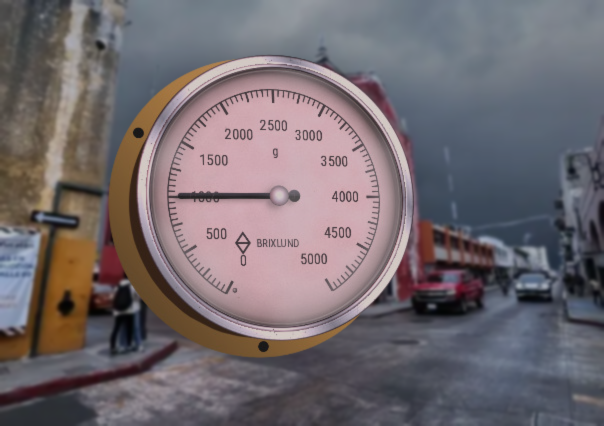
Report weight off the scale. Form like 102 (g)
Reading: 1000 (g)
